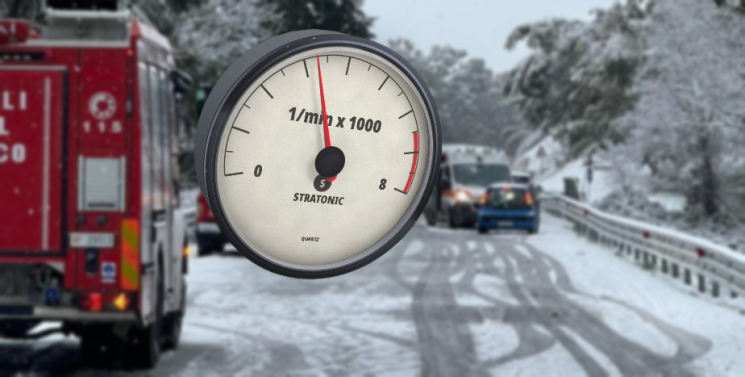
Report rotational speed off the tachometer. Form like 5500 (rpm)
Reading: 3250 (rpm)
